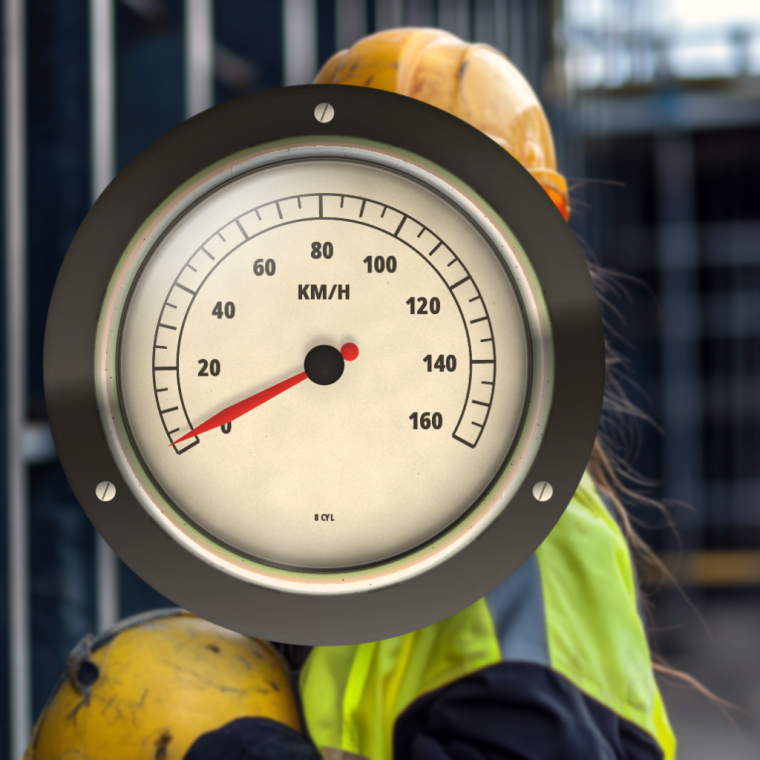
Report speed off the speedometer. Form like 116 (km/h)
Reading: 2.5 (km/h)
